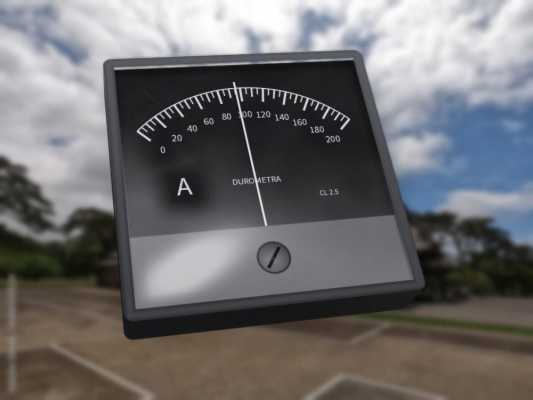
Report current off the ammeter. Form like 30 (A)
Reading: 95 (A)
